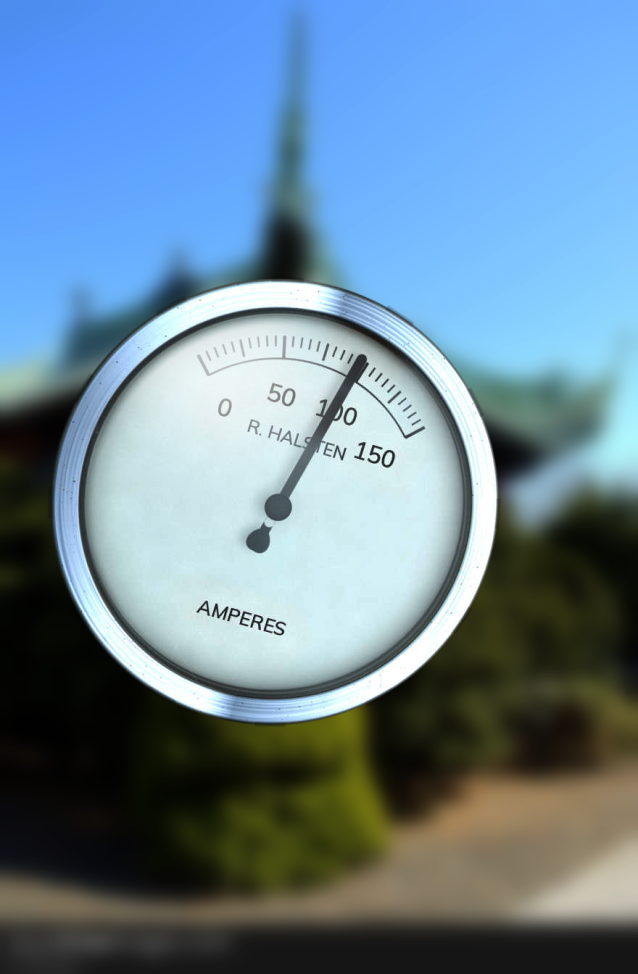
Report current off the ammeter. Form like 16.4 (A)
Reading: 95 (A)
